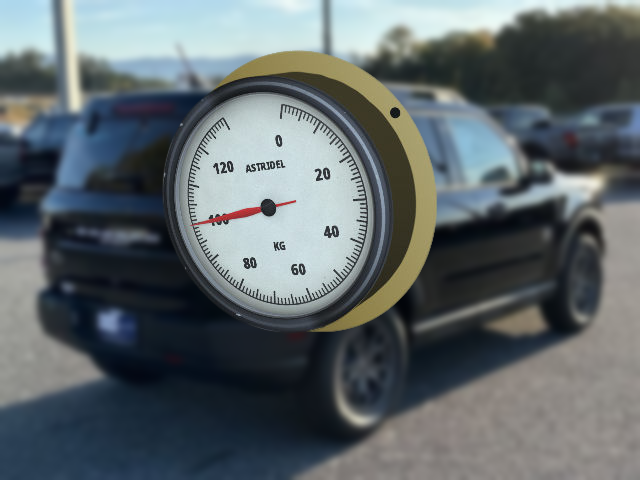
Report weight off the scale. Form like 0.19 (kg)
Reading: 100 (kg)
